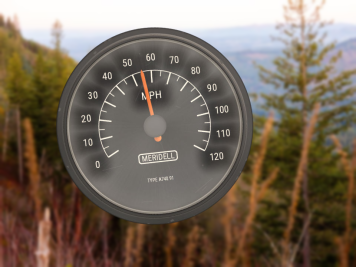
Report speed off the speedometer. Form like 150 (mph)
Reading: 55 (mph)
